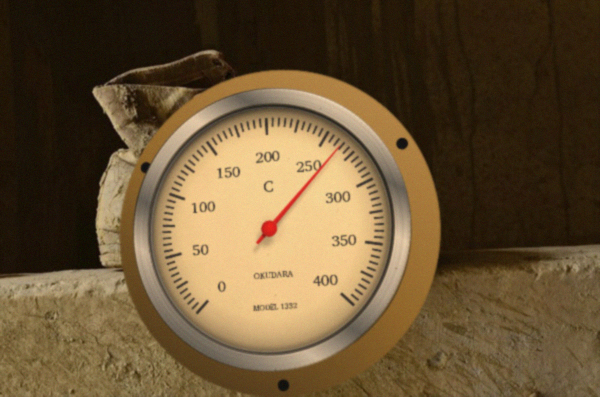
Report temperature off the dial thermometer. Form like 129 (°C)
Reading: 265 (°C)
